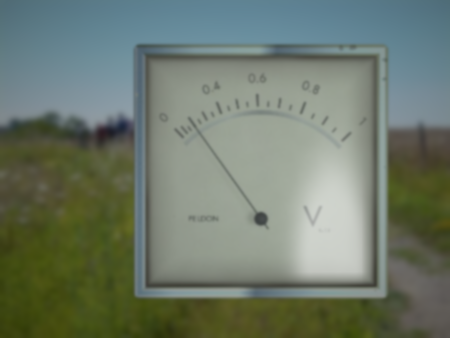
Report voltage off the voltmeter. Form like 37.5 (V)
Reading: 0.2 (V)
